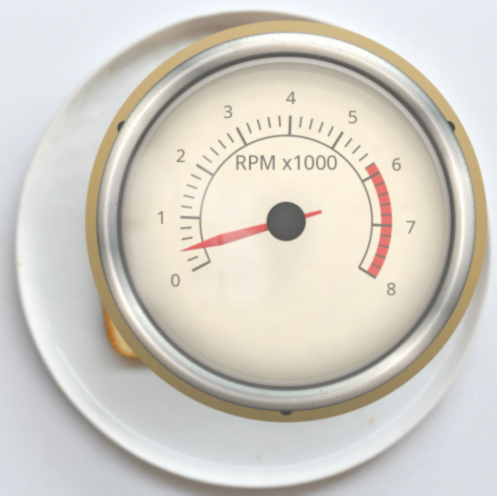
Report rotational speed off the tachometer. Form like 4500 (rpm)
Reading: 400 (rpm)
